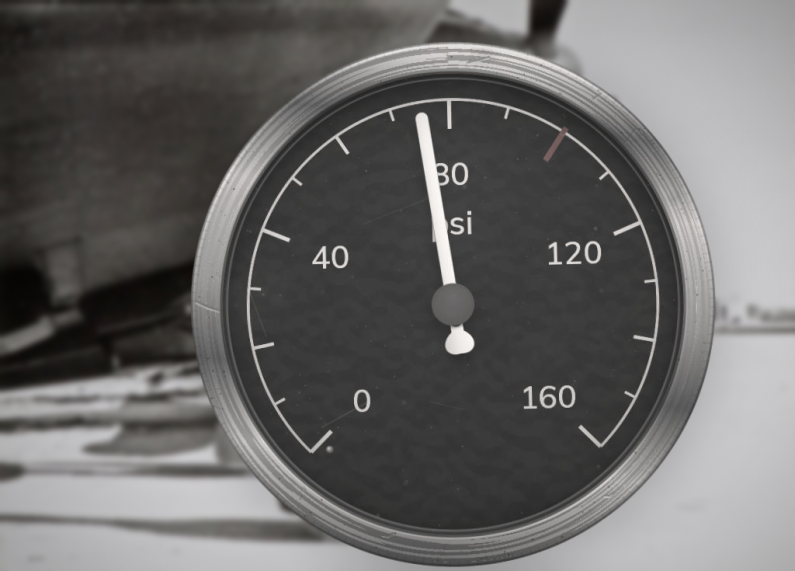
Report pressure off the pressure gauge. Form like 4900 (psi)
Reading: 75 (psi)
